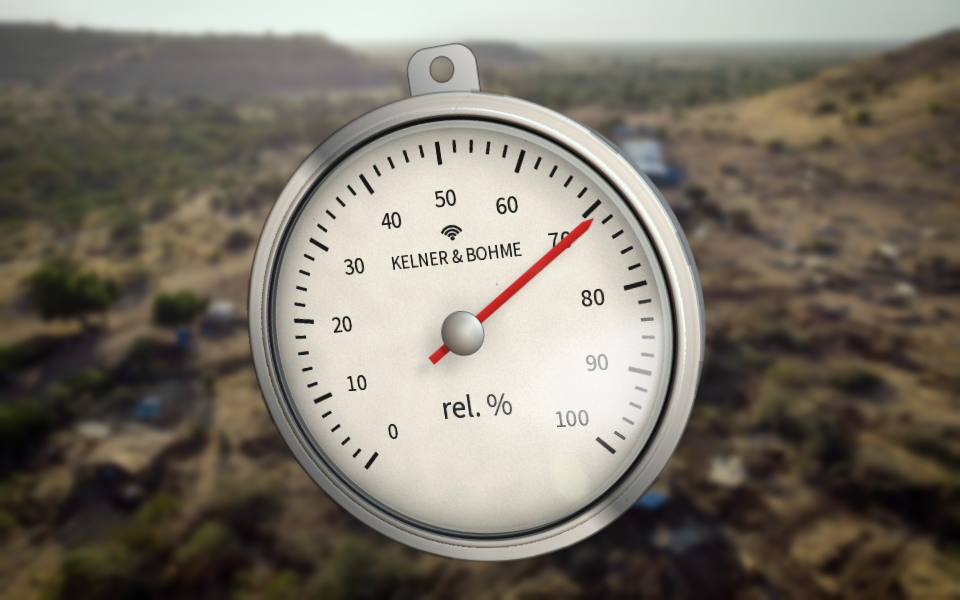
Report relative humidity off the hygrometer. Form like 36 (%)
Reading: 71 (%)
